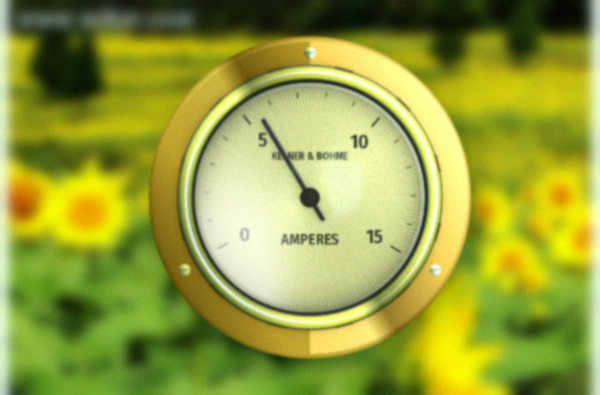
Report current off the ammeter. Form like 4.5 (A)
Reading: 5.5 (A)
